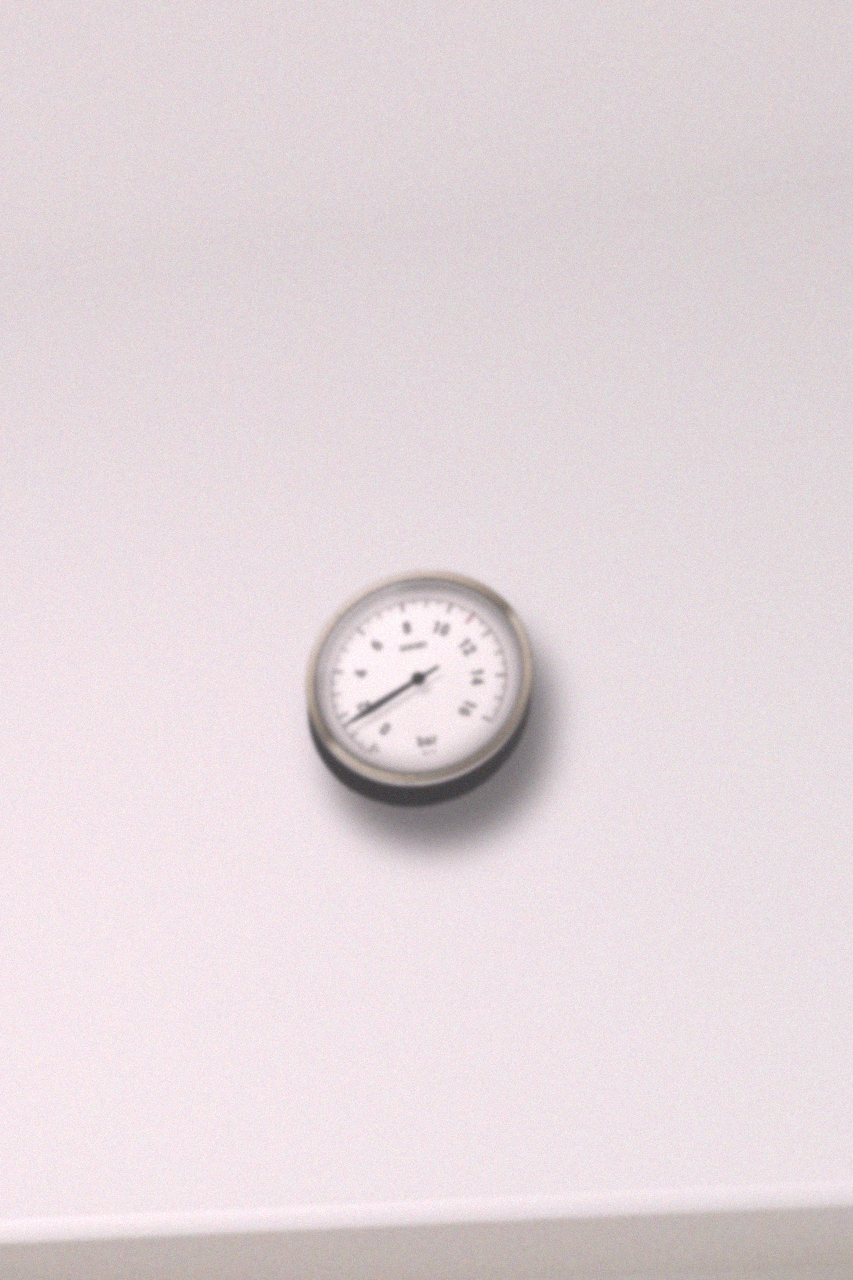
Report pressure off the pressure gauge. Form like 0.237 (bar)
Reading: 1.5 (bar)
